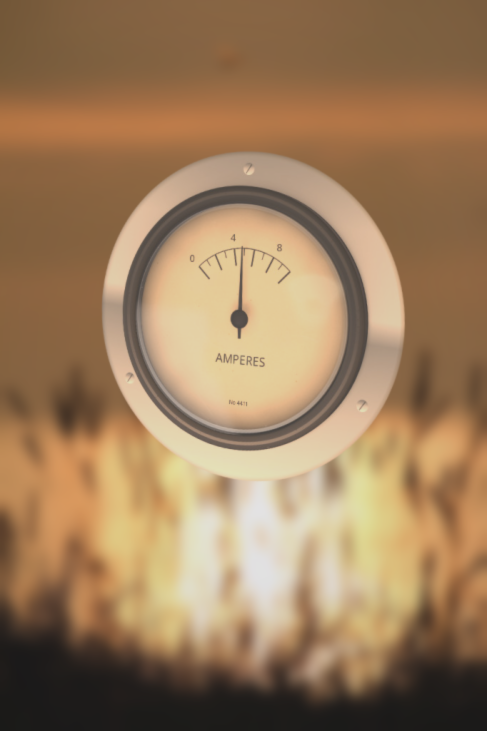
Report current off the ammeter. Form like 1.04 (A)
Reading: 5 (A)
